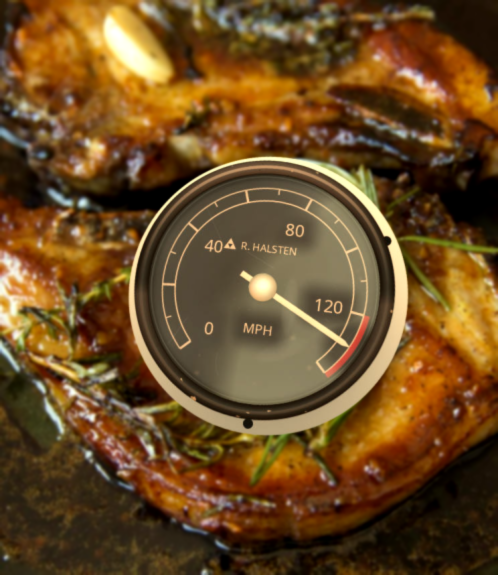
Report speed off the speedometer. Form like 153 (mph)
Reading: 130 (mph)
